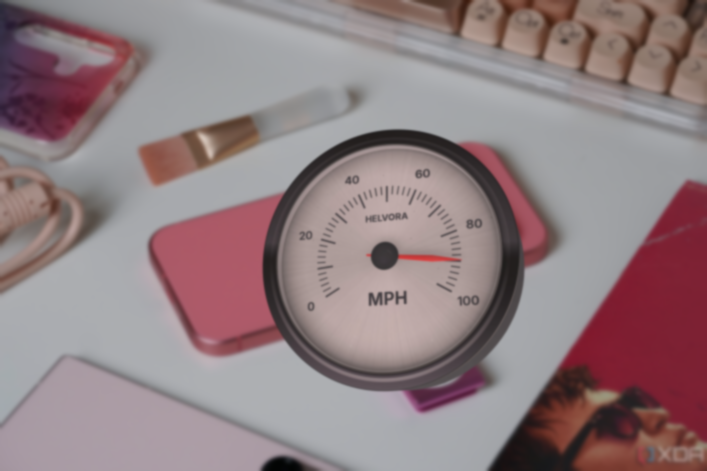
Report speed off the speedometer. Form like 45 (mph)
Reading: 90 (mph)
